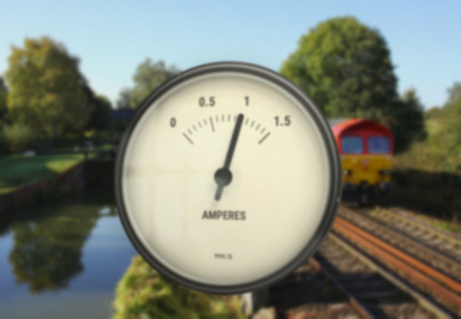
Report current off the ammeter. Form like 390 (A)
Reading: 1 (A)
